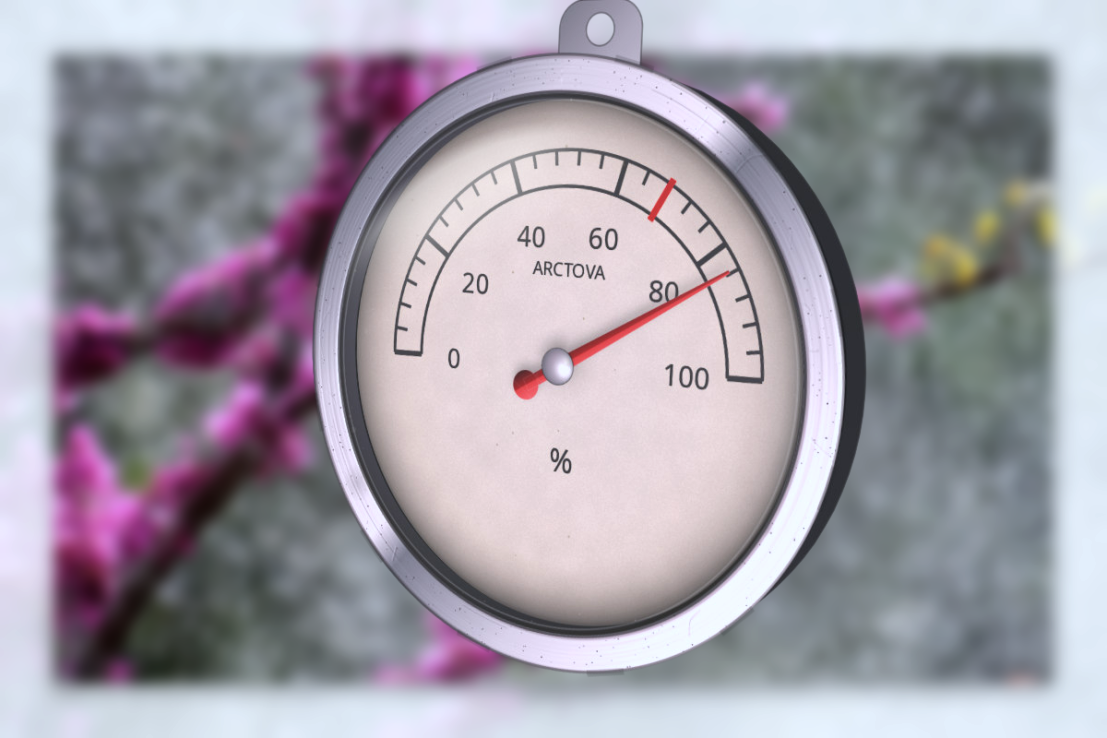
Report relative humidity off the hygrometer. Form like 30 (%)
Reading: 84 (%)
